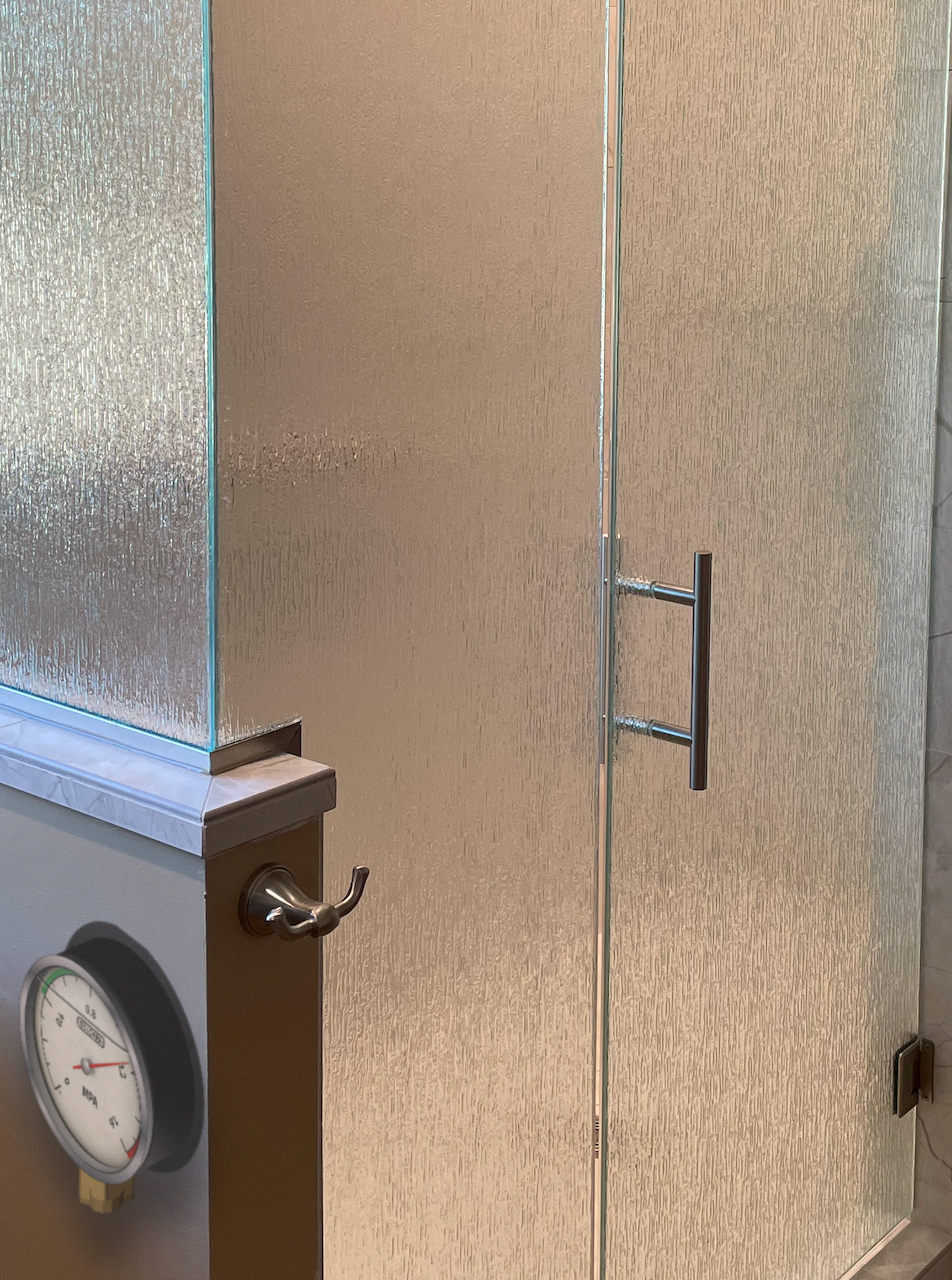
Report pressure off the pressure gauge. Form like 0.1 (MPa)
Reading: 1.15 (MPa)
